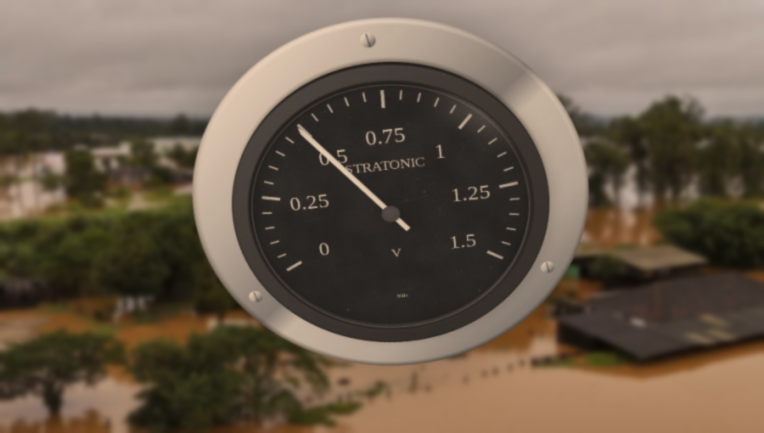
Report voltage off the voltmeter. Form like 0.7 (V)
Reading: 0.5 (V)
